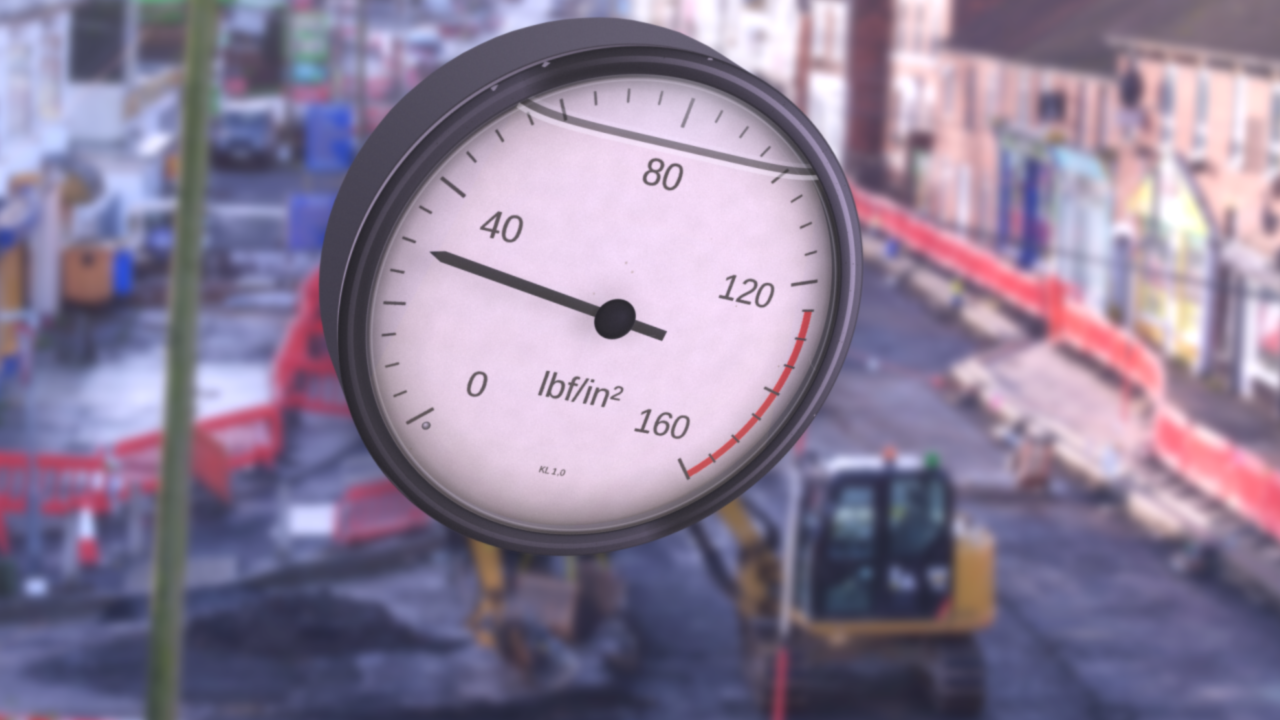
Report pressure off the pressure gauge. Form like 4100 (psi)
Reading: 30 (psi)
